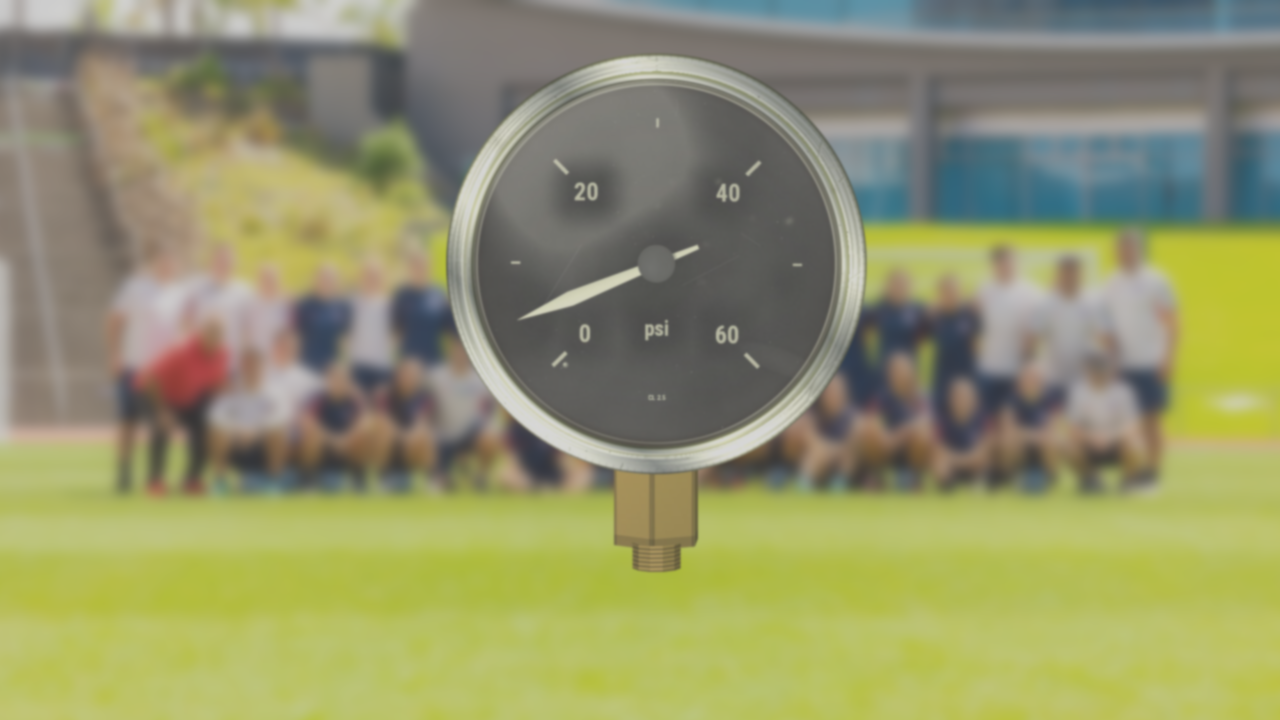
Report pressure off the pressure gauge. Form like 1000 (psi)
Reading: 5 (psi)
